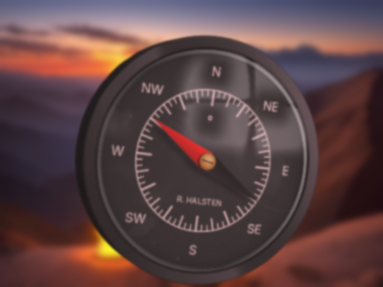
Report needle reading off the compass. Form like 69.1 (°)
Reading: 300 (°)
